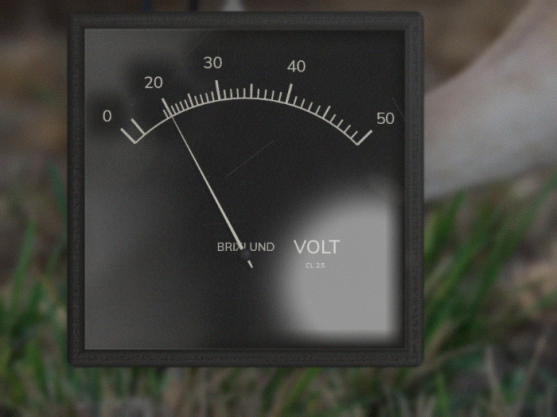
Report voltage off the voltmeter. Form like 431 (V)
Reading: 20 (V)
